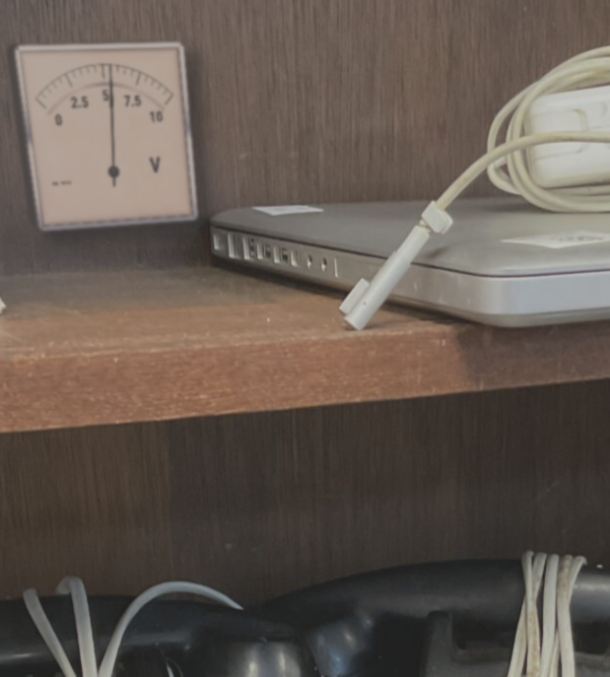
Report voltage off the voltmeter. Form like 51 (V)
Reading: 5.5 (V)
